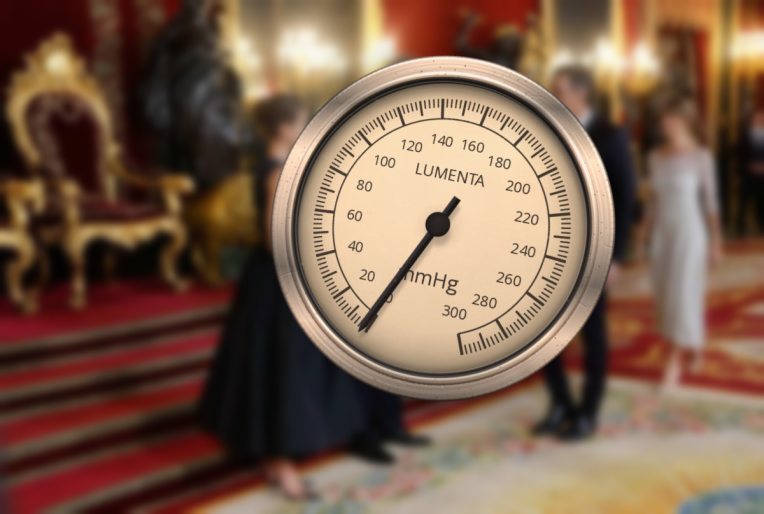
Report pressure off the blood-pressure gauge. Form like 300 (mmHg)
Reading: 2 (mmHg)
